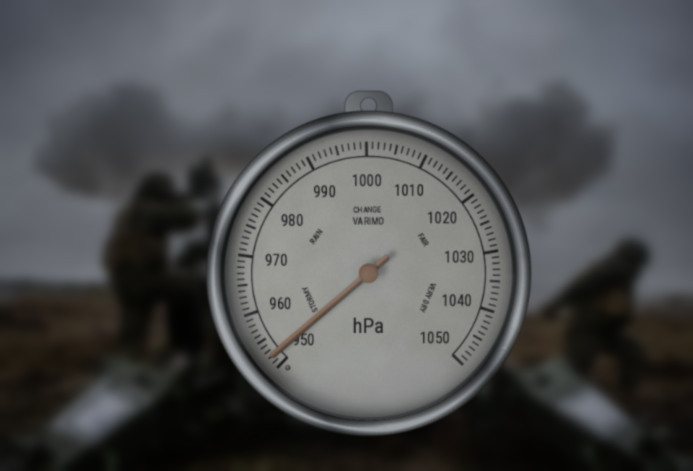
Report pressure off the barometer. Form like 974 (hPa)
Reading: 952 (hPa)
